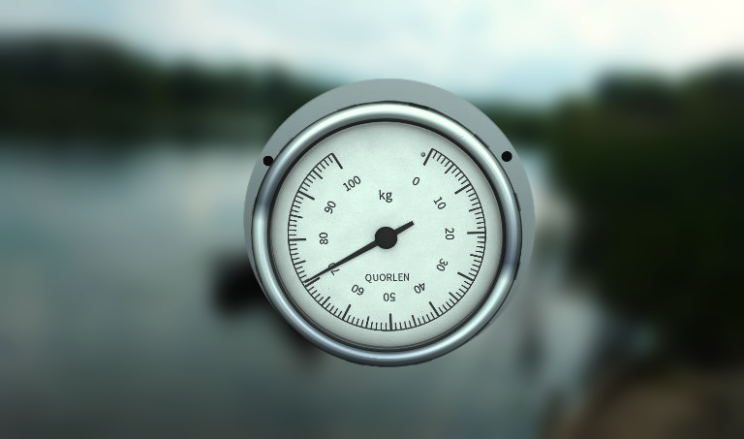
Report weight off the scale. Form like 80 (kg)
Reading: 71 (kg)
